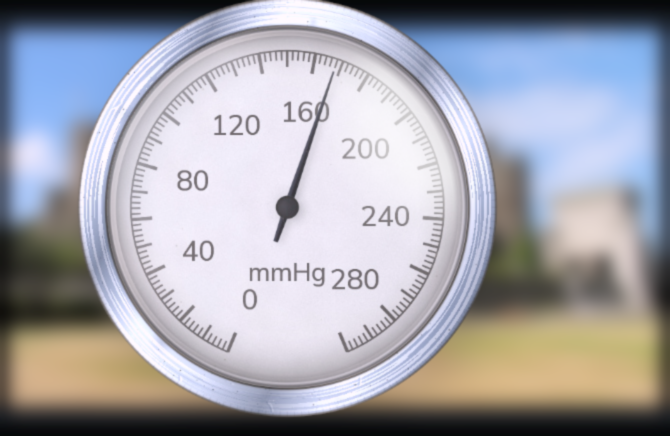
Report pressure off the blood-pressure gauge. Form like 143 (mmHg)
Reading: 168 (mmHg)
